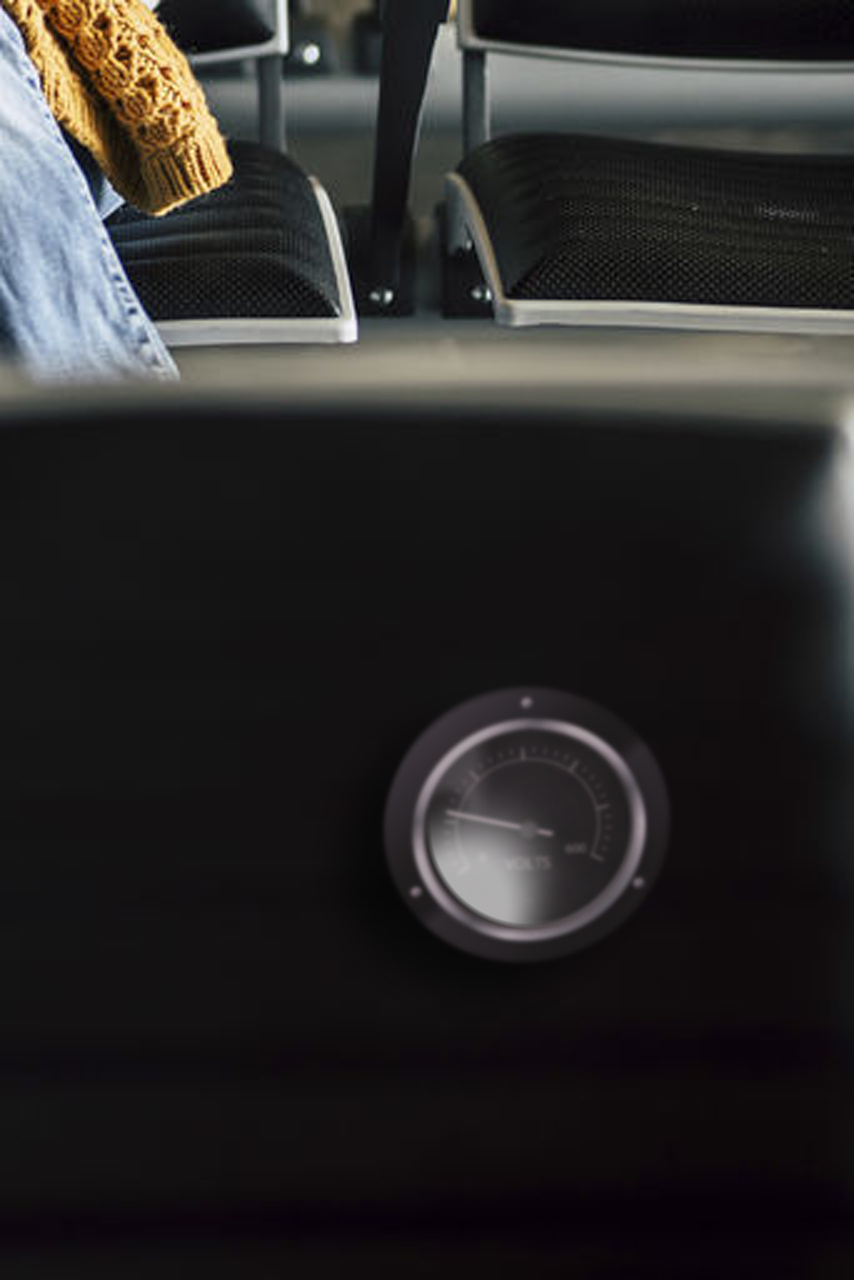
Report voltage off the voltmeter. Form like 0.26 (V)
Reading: 120 (V)
